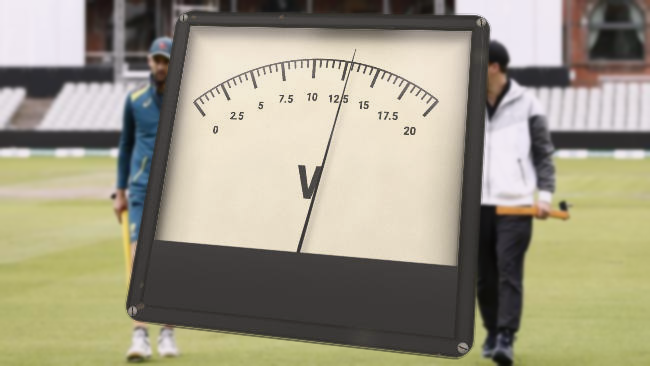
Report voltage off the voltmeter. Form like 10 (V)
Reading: 13 (V)
